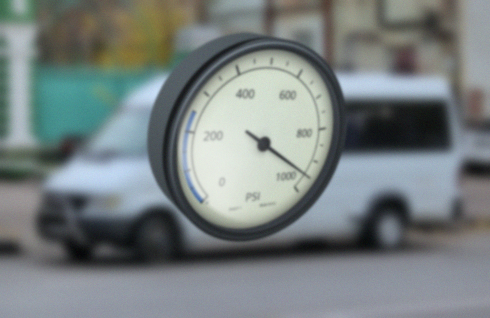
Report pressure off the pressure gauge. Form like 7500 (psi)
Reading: 950 (psi)
